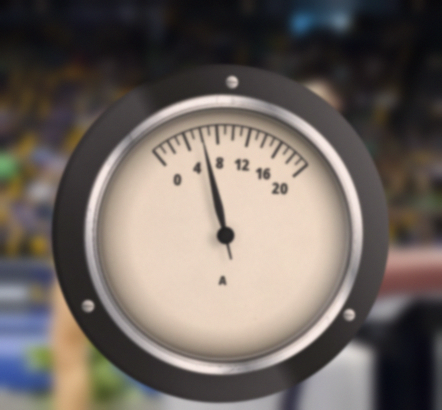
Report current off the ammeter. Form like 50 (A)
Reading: 6 (A)
